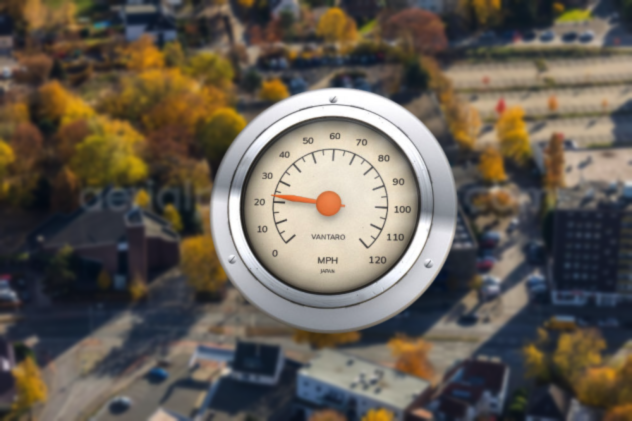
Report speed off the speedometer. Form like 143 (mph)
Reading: 22.5 (mph)
